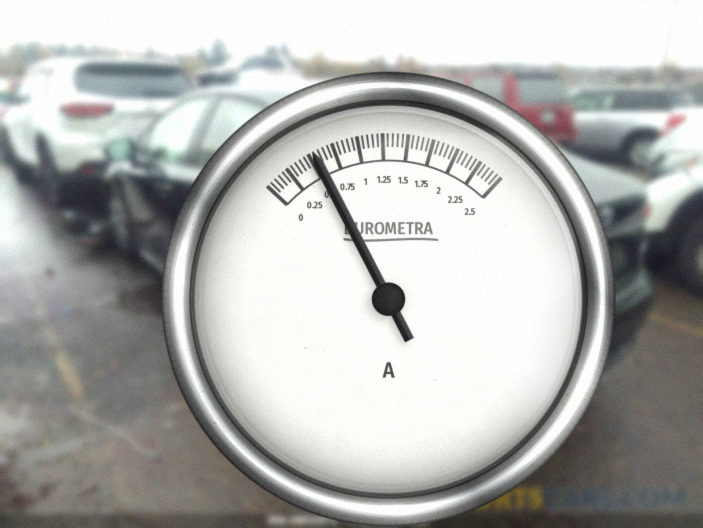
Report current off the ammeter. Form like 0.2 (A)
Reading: 0.55 (A)
